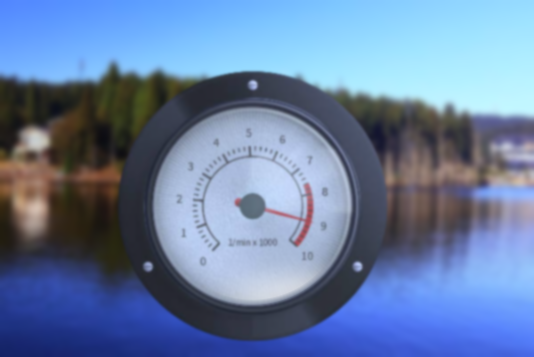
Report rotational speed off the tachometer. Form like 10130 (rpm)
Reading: 9000 (rpm)
